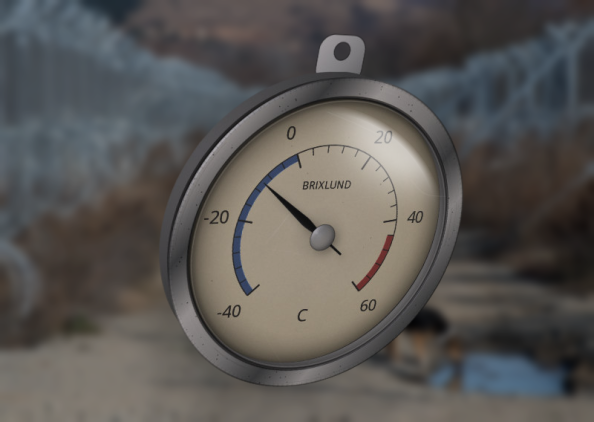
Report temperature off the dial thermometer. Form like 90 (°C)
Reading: -10 (°C)
